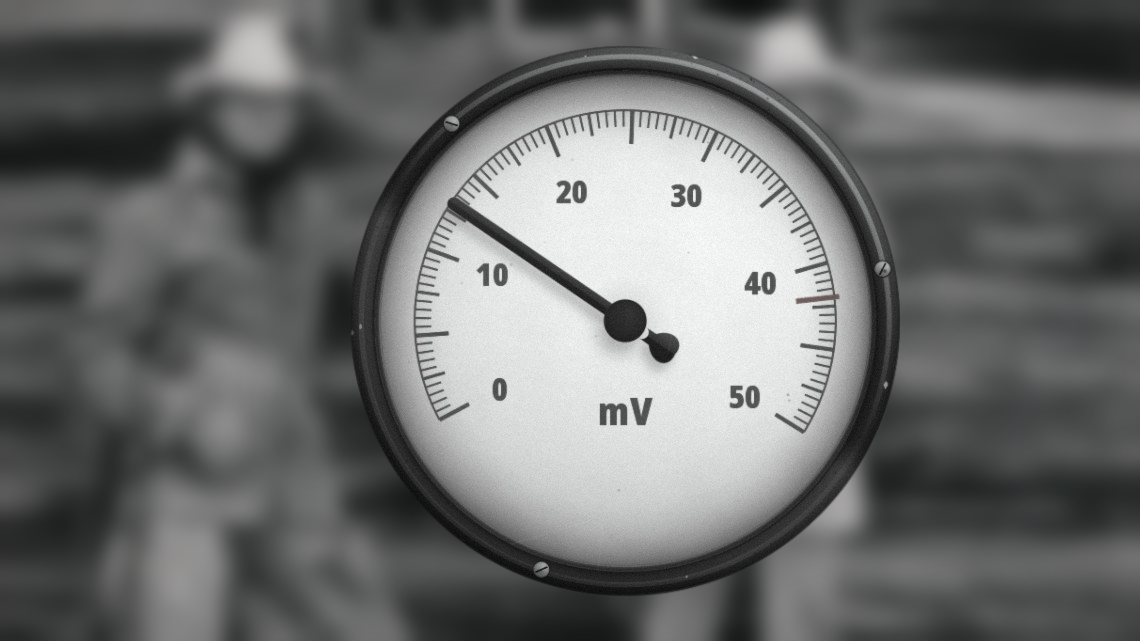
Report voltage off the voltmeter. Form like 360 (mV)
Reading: 13 (mV)
